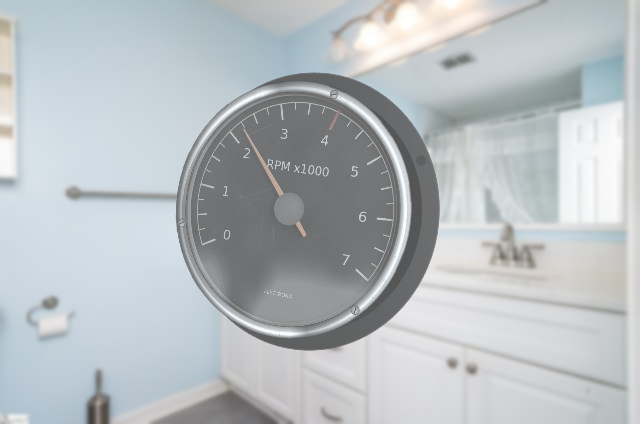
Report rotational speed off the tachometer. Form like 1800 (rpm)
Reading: 2250 (rpm)
